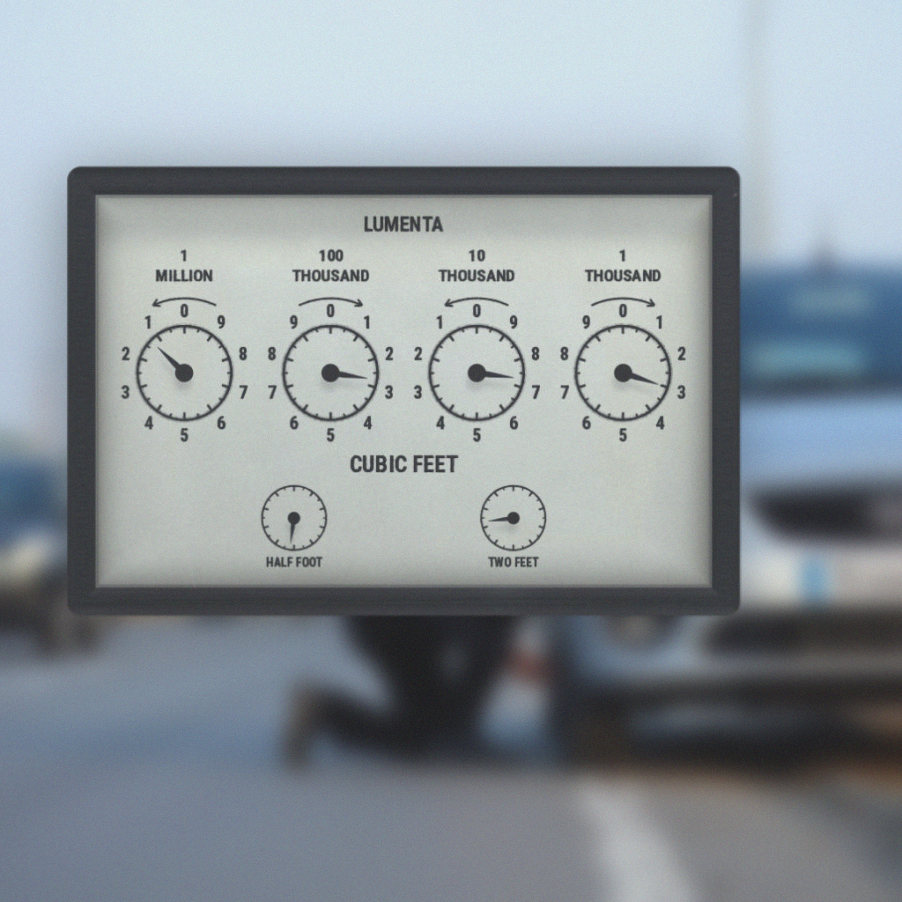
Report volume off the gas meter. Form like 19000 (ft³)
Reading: 127300 (ft³)
